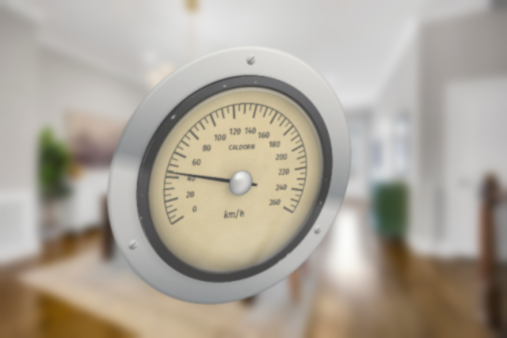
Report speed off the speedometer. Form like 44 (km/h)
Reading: 45 (km/h)
